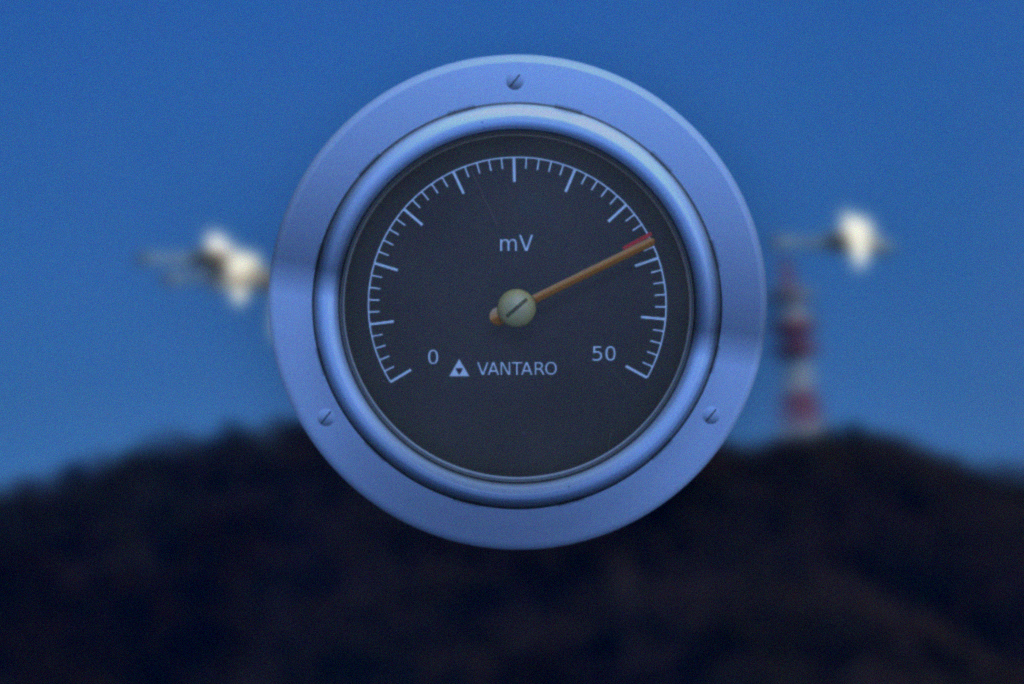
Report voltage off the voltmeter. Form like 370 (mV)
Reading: 38.5 (mV)
